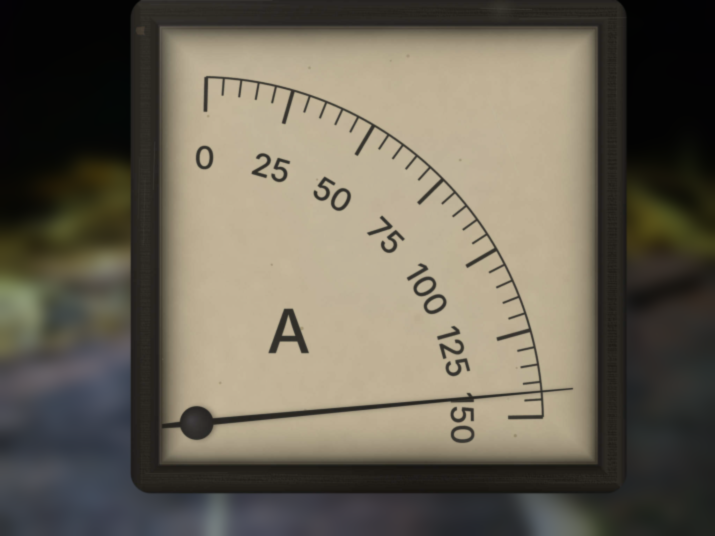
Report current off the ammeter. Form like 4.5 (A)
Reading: 142.5 (A)
